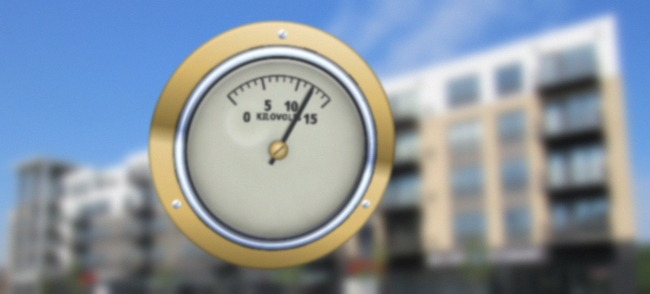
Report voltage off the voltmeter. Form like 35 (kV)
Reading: 12 (kV)
